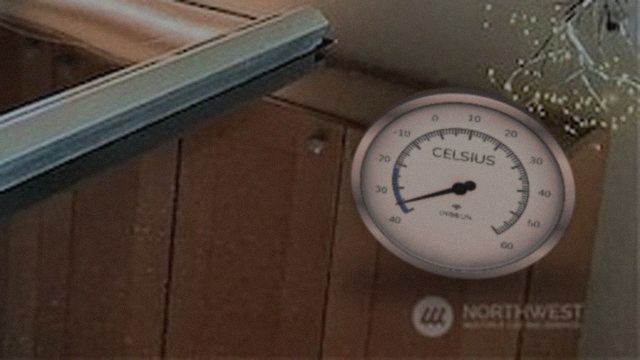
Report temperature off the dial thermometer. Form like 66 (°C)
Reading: -35 (°C)
